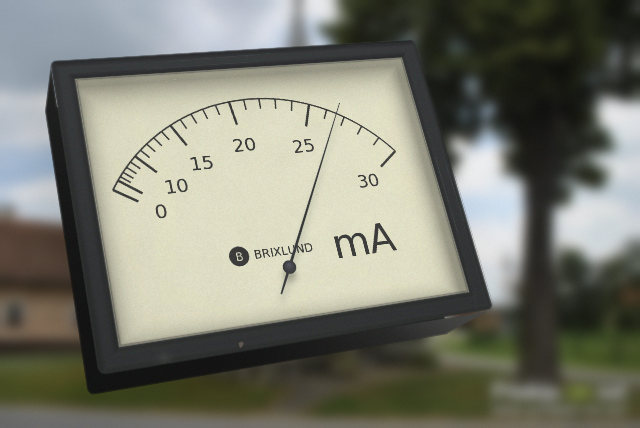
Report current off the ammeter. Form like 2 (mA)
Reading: 26.5 (mA)
